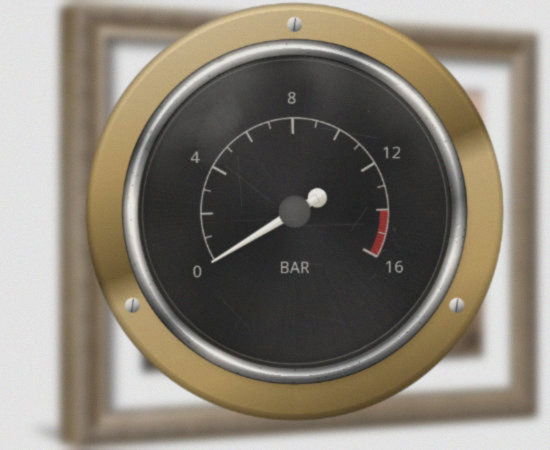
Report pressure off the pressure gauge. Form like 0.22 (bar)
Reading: 0 (bar)
